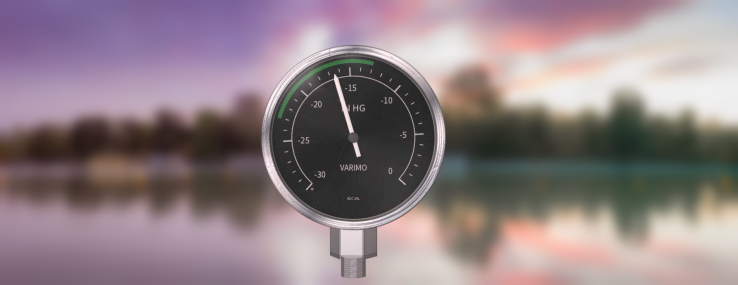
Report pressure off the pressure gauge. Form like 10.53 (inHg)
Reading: -16.5 (inHg)
